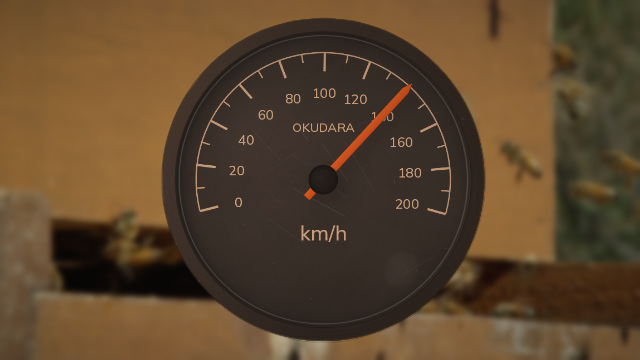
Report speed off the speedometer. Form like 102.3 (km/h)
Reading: 140 (km/h)
